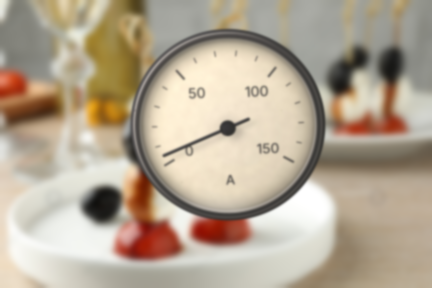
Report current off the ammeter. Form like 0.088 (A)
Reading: 5 (A)
